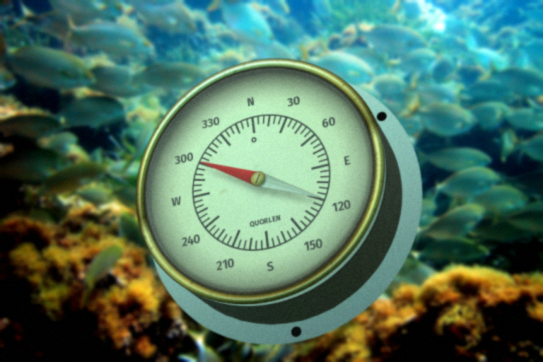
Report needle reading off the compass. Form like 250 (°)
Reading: 300 (°)
